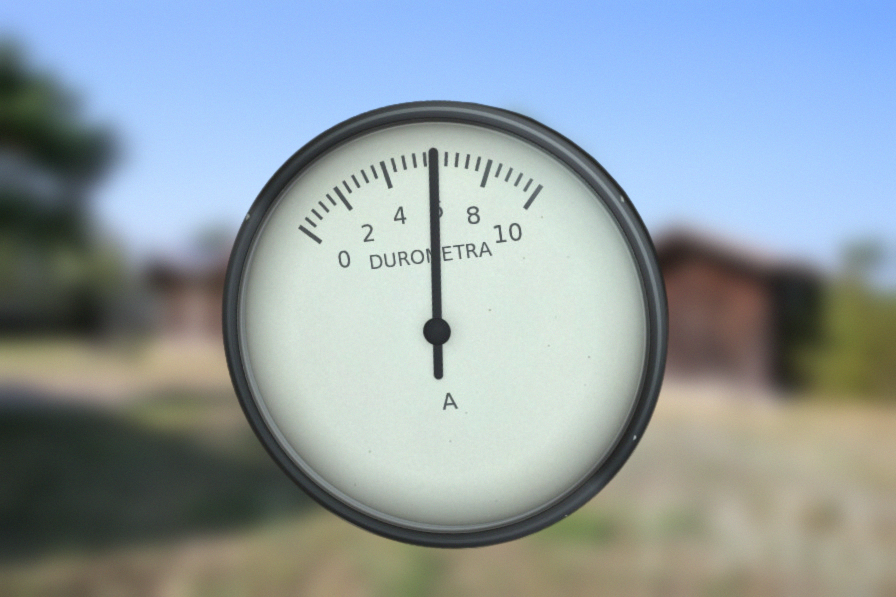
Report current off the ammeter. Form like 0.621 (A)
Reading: 6 (A)
